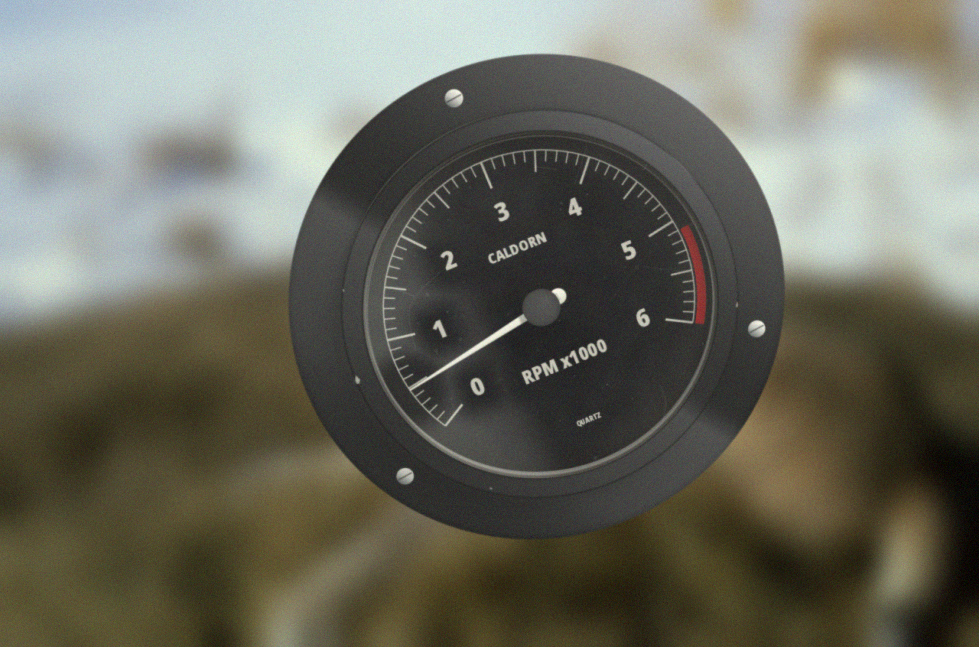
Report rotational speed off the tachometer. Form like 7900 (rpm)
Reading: 500 (rpm)
